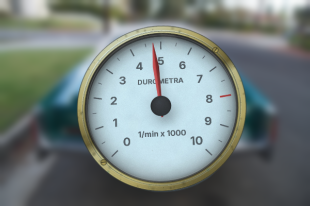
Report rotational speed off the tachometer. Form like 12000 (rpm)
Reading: 4750 (rpm)
